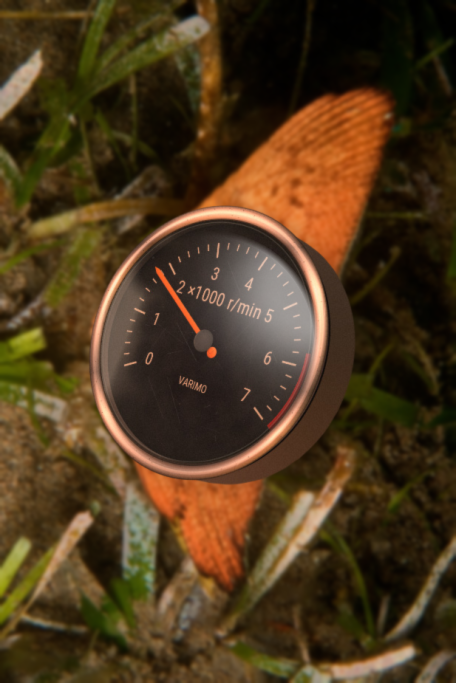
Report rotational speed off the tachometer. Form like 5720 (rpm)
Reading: 1800 (rpm)
